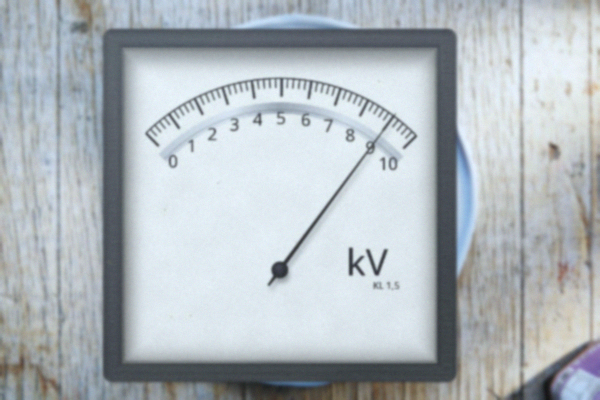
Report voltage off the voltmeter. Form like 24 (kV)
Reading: 9 (kV)
